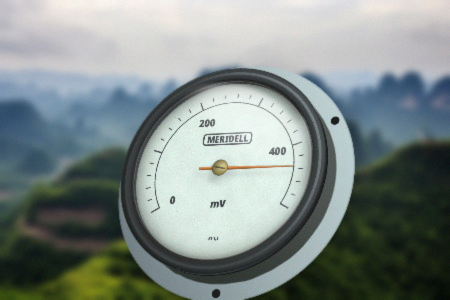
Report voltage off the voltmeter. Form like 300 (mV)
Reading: 440 (mV)
